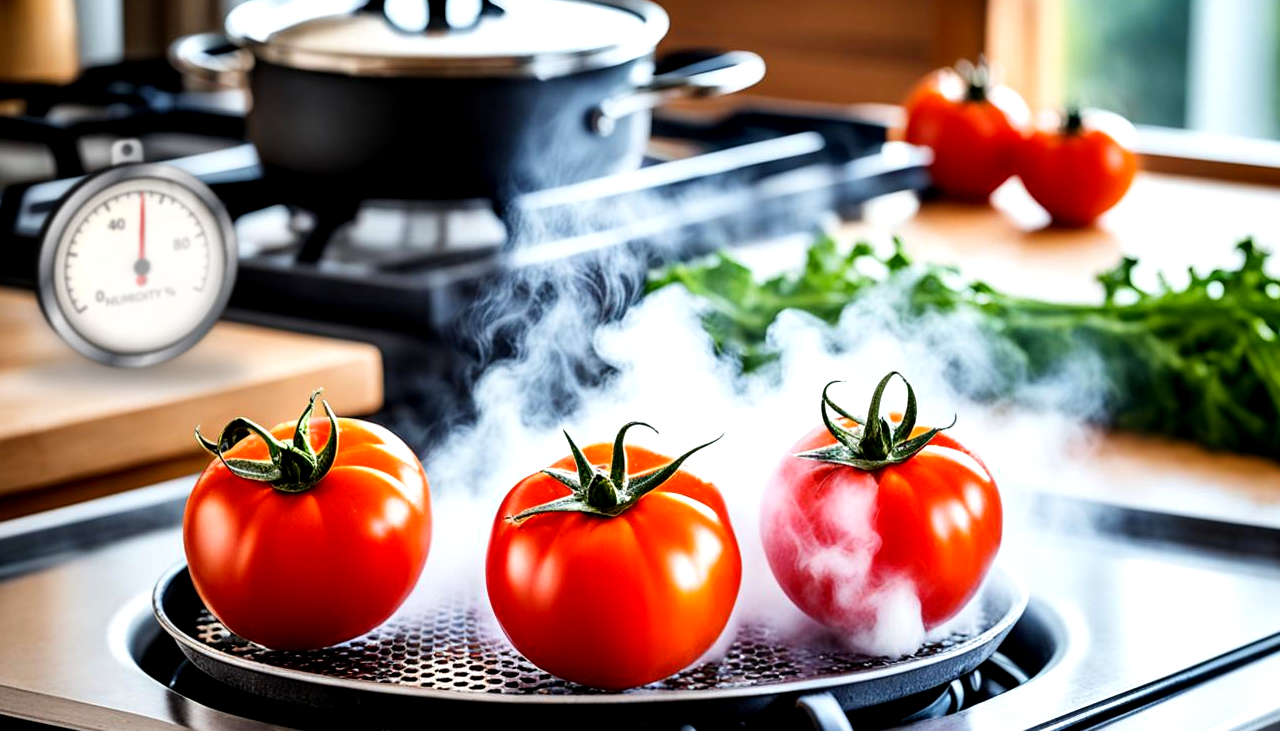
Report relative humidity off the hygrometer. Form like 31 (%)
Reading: 52 (%)
